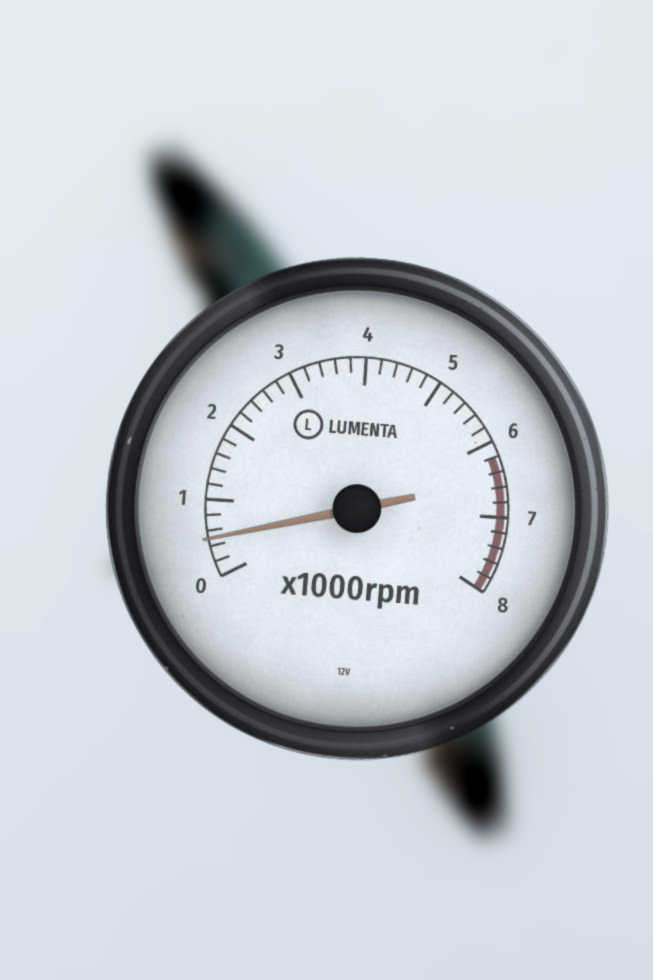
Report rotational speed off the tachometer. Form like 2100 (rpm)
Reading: 500 (rpm)
